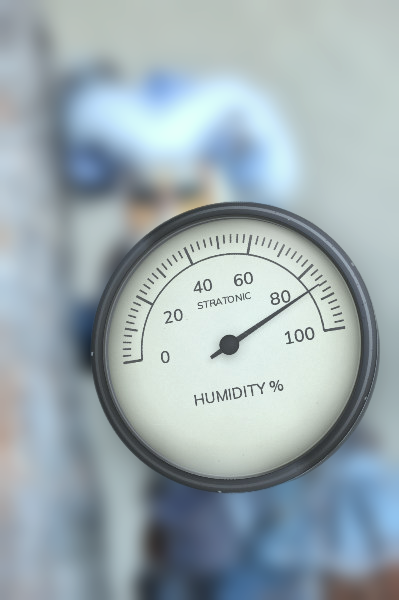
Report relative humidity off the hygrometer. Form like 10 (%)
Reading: 86 (%)
